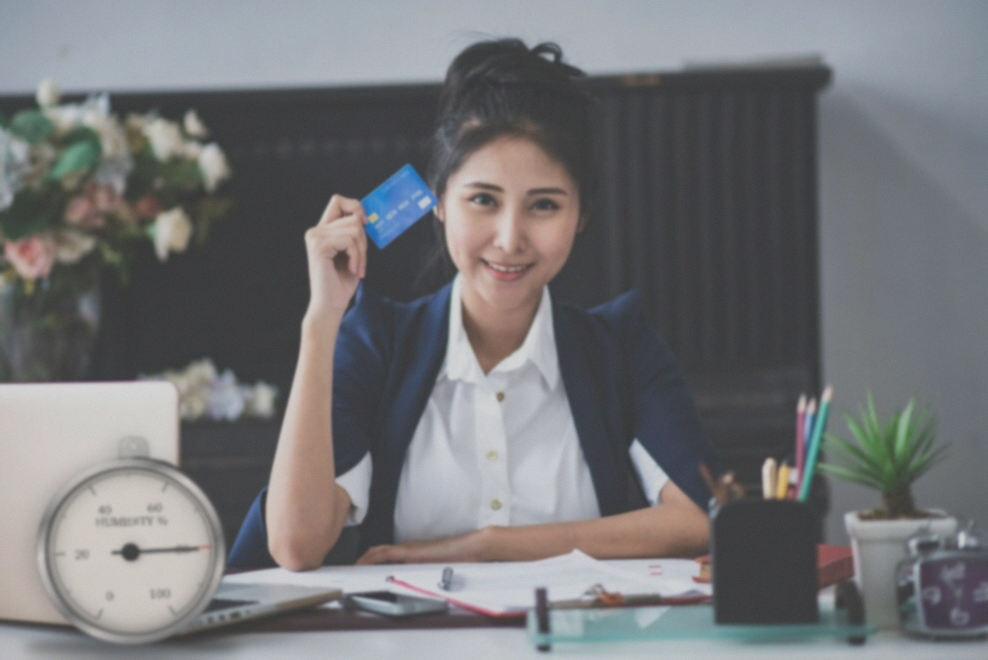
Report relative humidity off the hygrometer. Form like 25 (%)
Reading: 80 (%)
